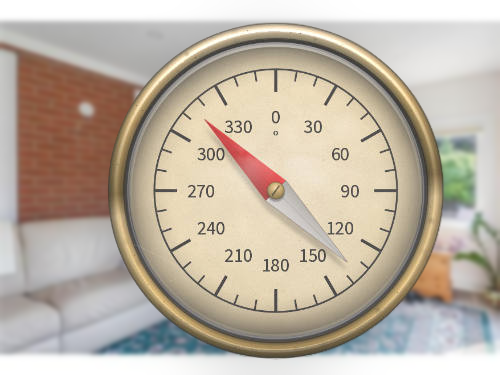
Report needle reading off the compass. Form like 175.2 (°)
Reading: 315 (°)
